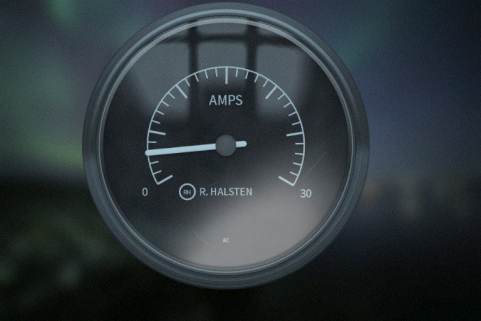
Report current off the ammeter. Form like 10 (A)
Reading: 3 (A)
